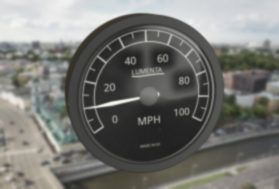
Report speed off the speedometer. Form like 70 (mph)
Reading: 10 (mph)
